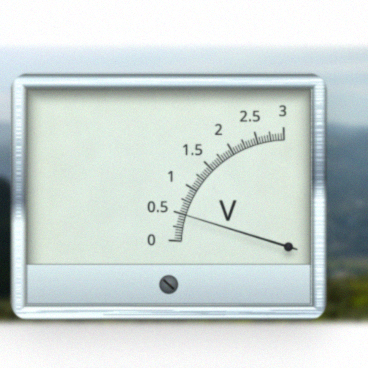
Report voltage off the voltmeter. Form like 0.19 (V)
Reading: 0.5 (V)
